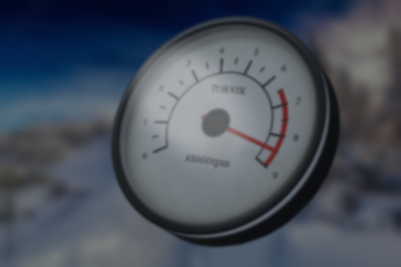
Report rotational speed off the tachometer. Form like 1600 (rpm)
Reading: 8500 (rpm)
